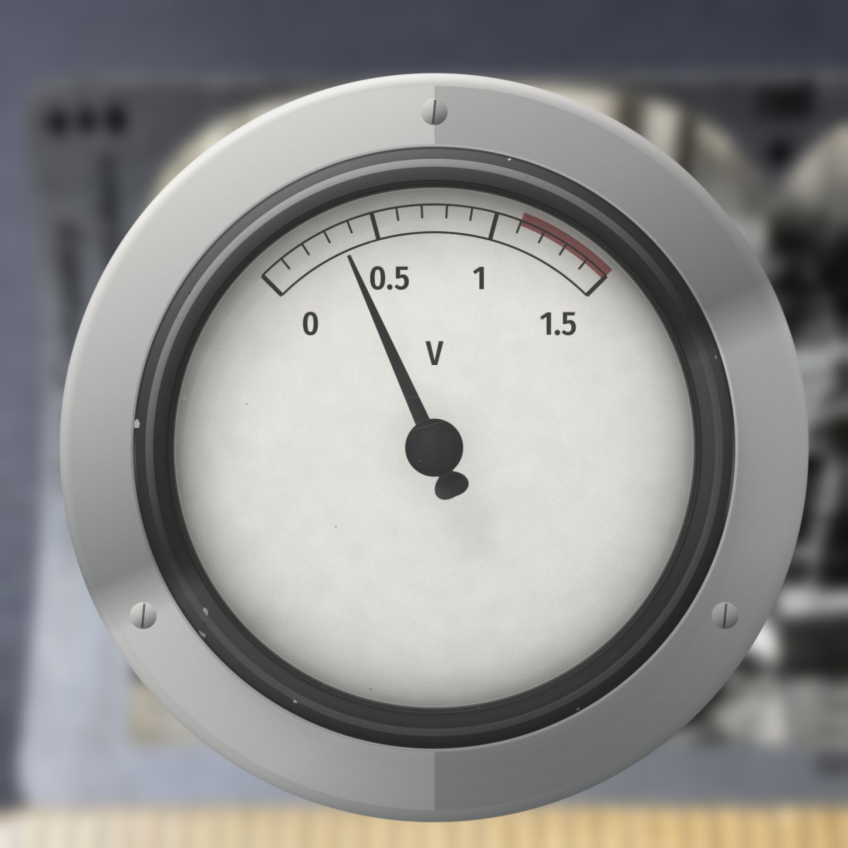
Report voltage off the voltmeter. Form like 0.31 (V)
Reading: 0.35 (V)
